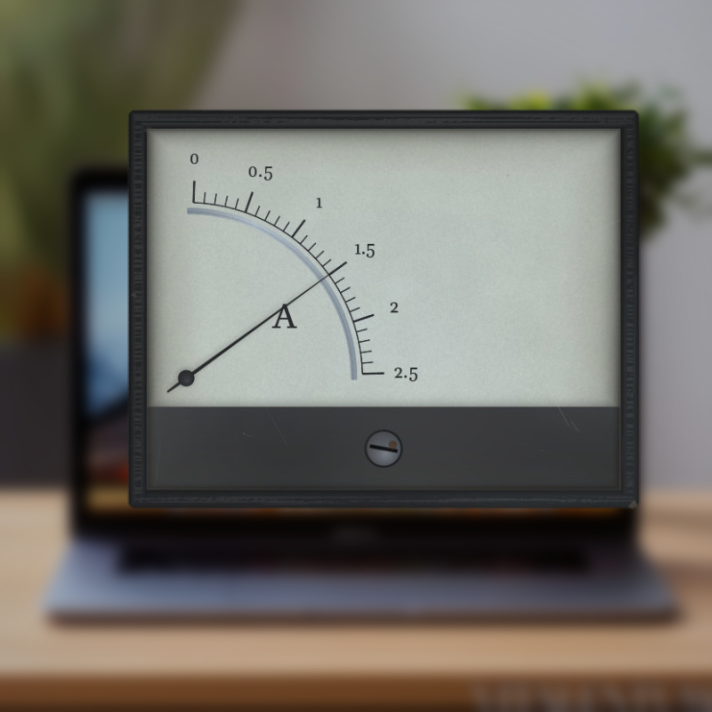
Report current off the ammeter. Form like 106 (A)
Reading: 1.5 (A)
